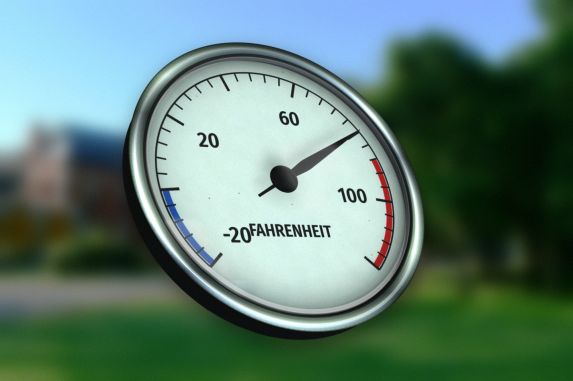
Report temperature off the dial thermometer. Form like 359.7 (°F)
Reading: 80 (°F)
